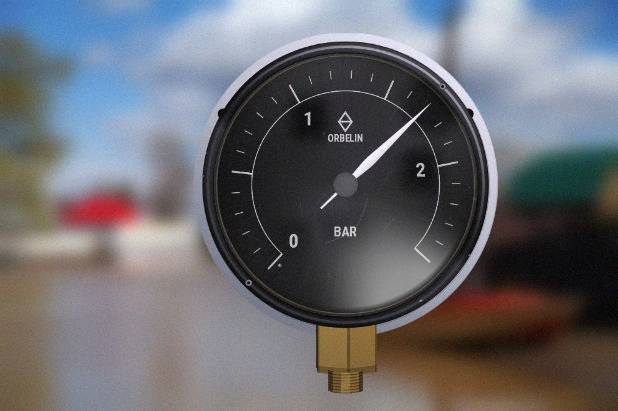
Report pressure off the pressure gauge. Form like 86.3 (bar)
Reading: 1.7 (bar)
